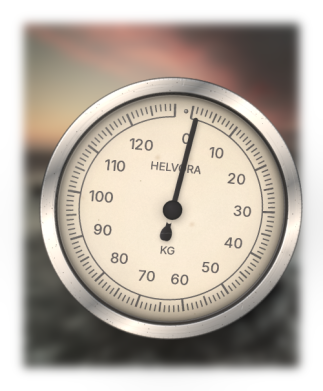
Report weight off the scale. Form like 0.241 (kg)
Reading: 1 (kg)
